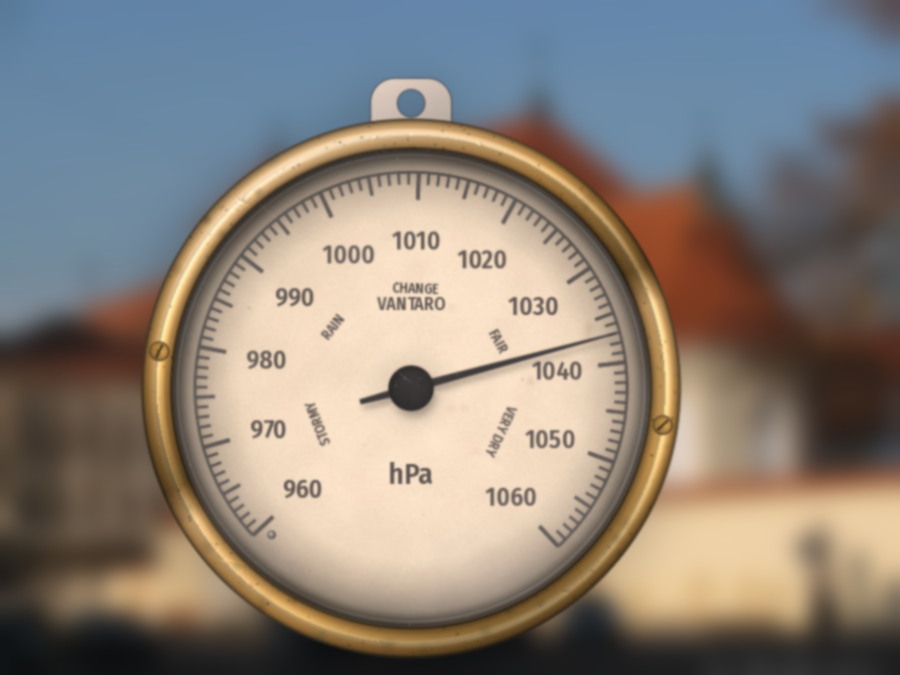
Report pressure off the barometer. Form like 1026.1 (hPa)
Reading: 1037 (hPa)
